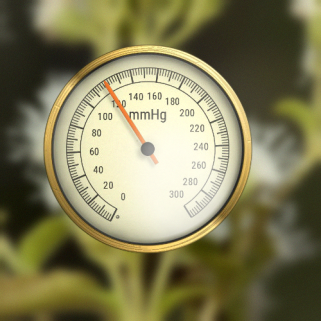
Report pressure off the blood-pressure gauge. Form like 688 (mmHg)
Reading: 120 (mmHg)
